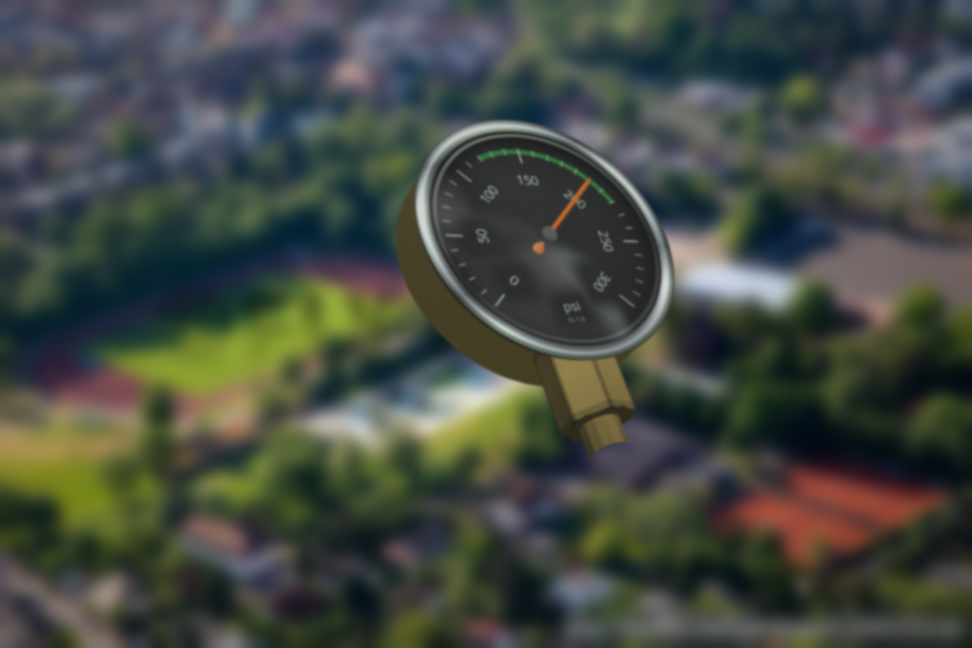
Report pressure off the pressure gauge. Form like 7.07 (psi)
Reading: 200 (psi)
